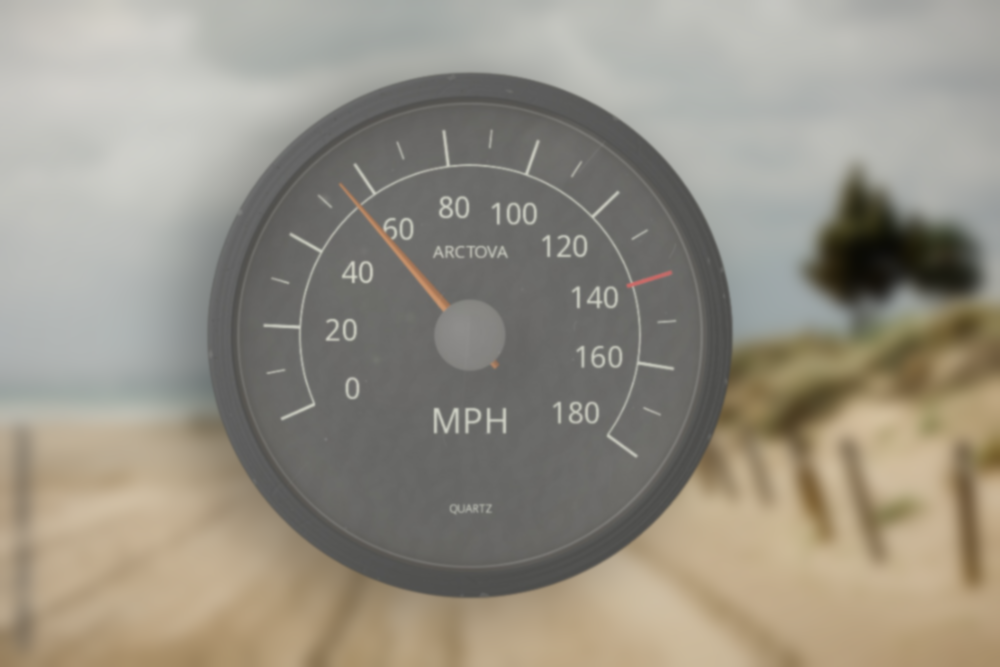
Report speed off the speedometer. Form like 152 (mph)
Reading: 55 (mph)
